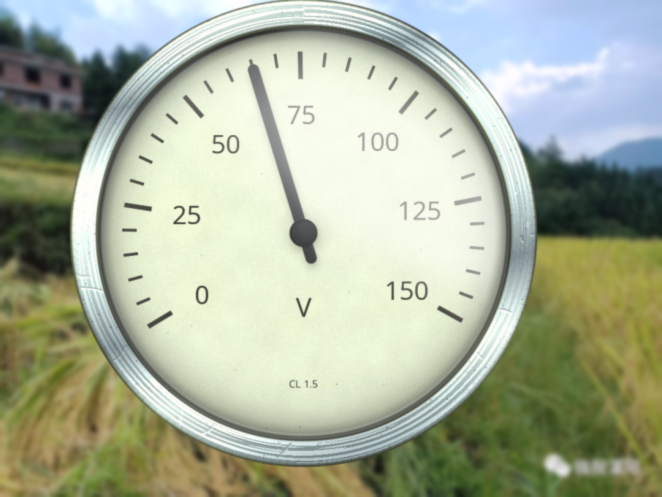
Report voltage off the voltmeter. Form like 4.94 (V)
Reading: 65 (V)
